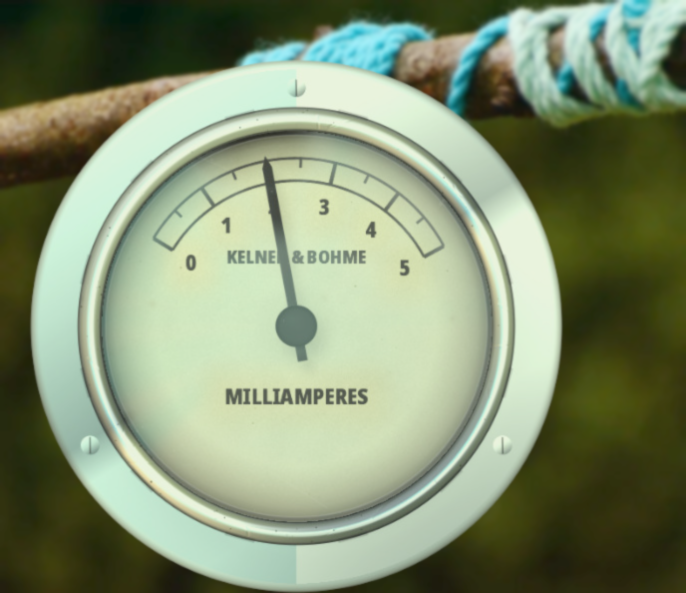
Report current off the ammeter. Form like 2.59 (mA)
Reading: 2 (mA)
